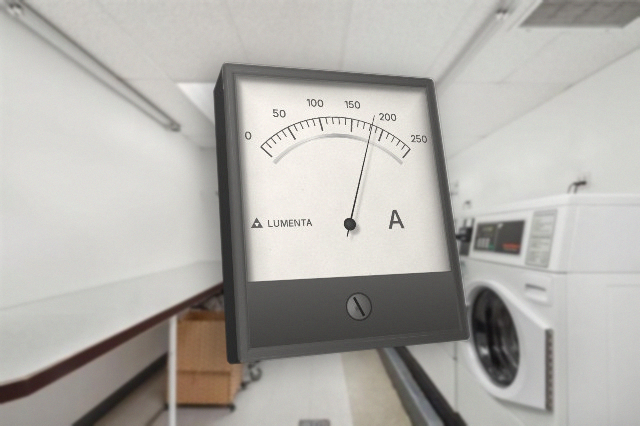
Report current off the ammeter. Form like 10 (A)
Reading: 180 (A)
